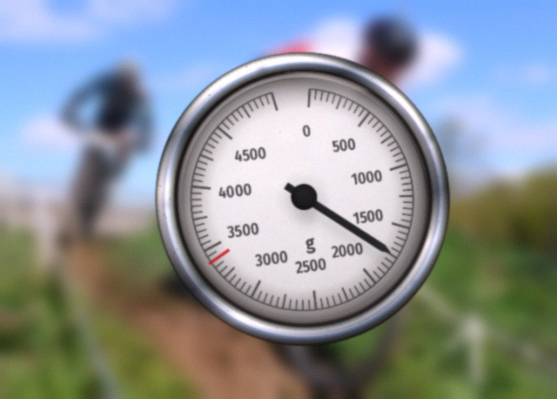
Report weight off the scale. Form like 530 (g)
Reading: 1750 (g)
